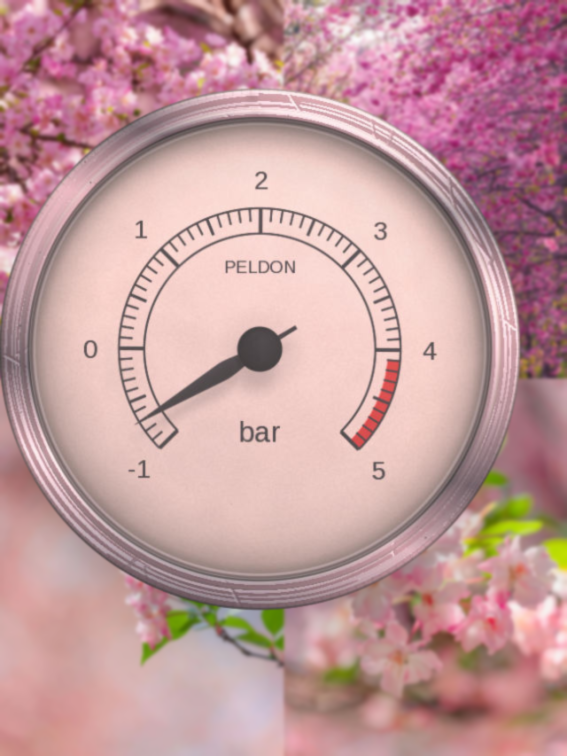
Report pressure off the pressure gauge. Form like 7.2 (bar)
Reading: -0.7 (bar)
